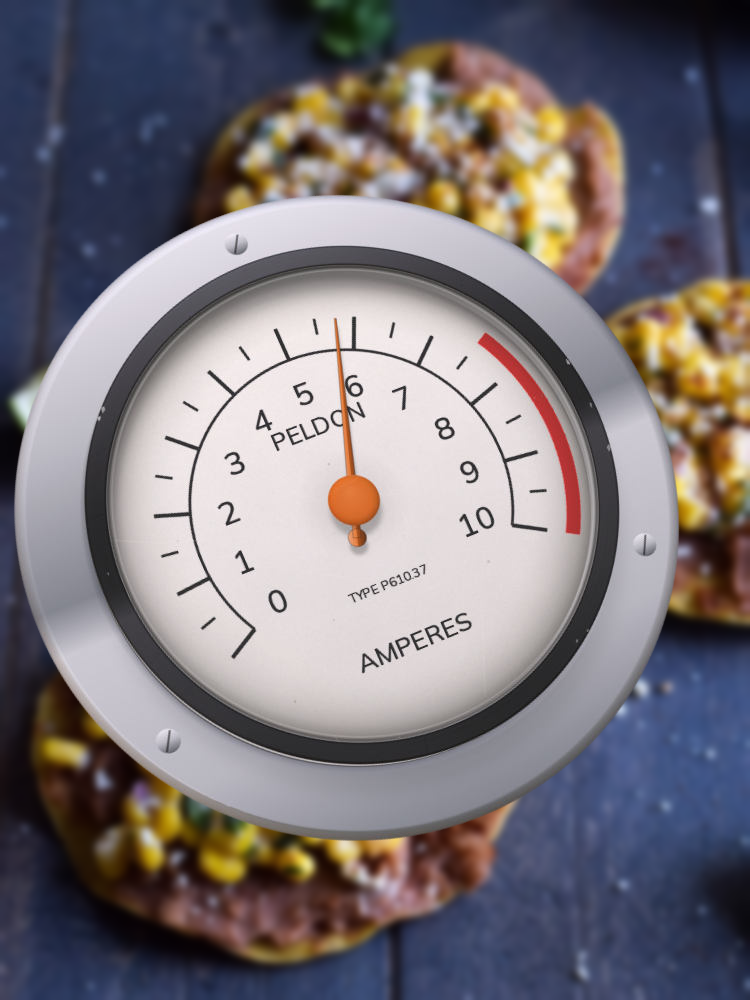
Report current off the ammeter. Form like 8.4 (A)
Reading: 5.75 (A)
